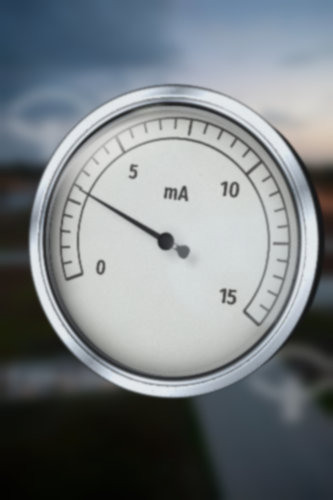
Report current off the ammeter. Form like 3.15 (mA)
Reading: 3 (mA)
